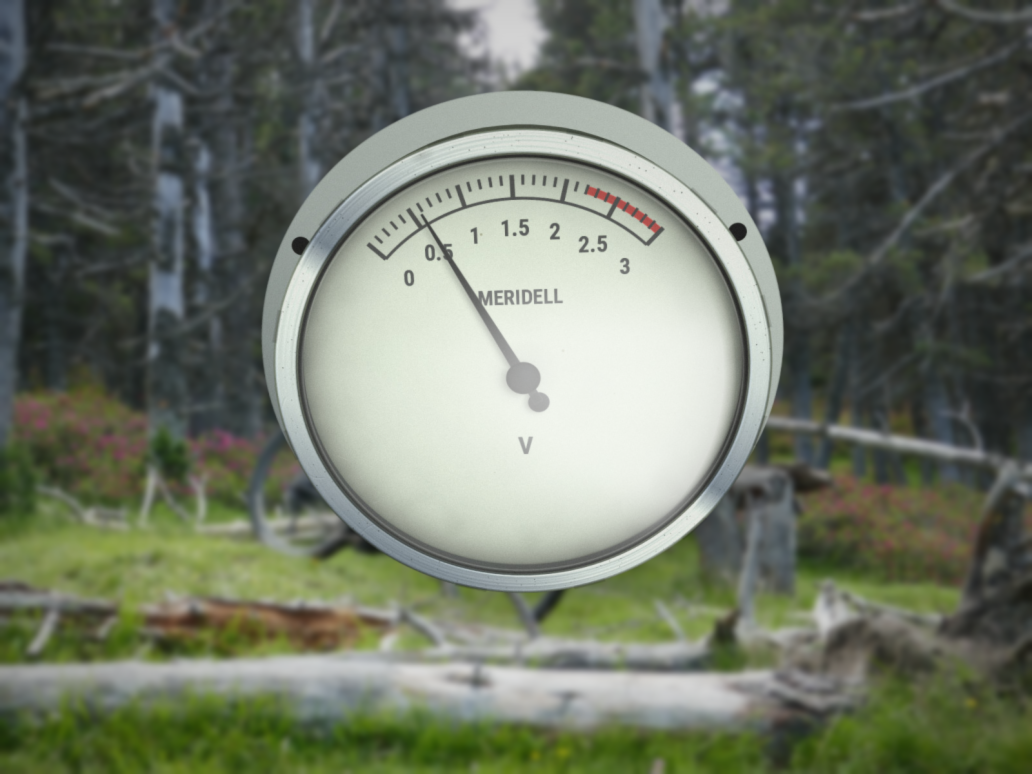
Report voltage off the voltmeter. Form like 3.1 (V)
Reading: 0.6 (V)
